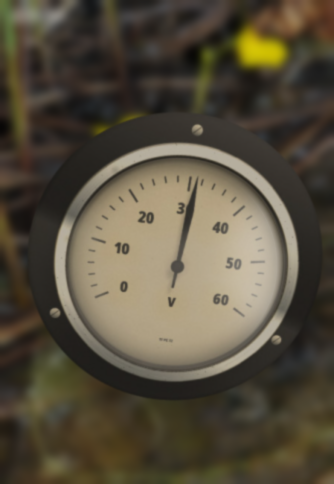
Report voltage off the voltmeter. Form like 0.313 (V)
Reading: 31 (V)
